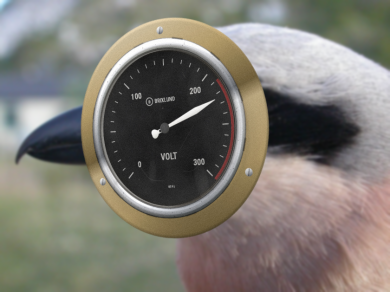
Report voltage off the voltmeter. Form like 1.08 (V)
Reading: 225 (V)
